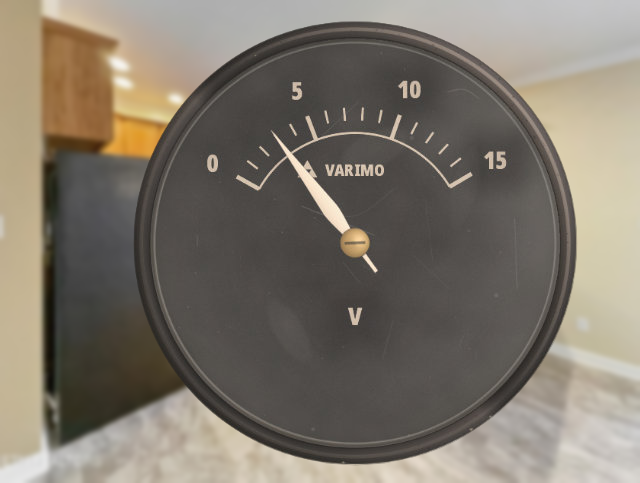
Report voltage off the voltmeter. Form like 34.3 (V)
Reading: 3 (V)
